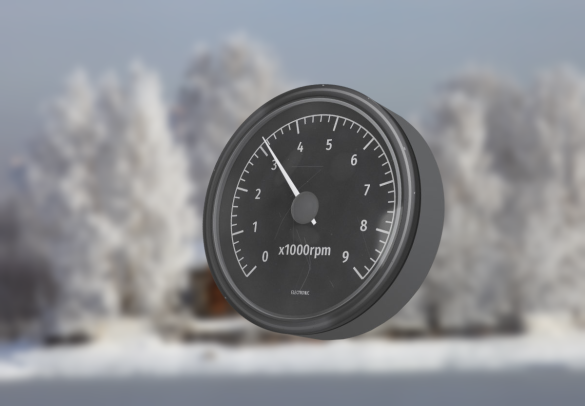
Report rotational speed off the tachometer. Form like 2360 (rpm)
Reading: 3200 (rpm)
